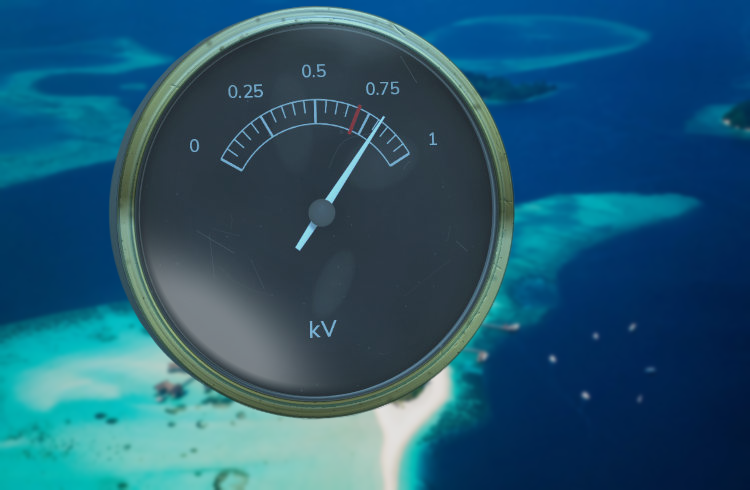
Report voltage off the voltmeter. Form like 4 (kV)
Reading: 0.8 (kV)
